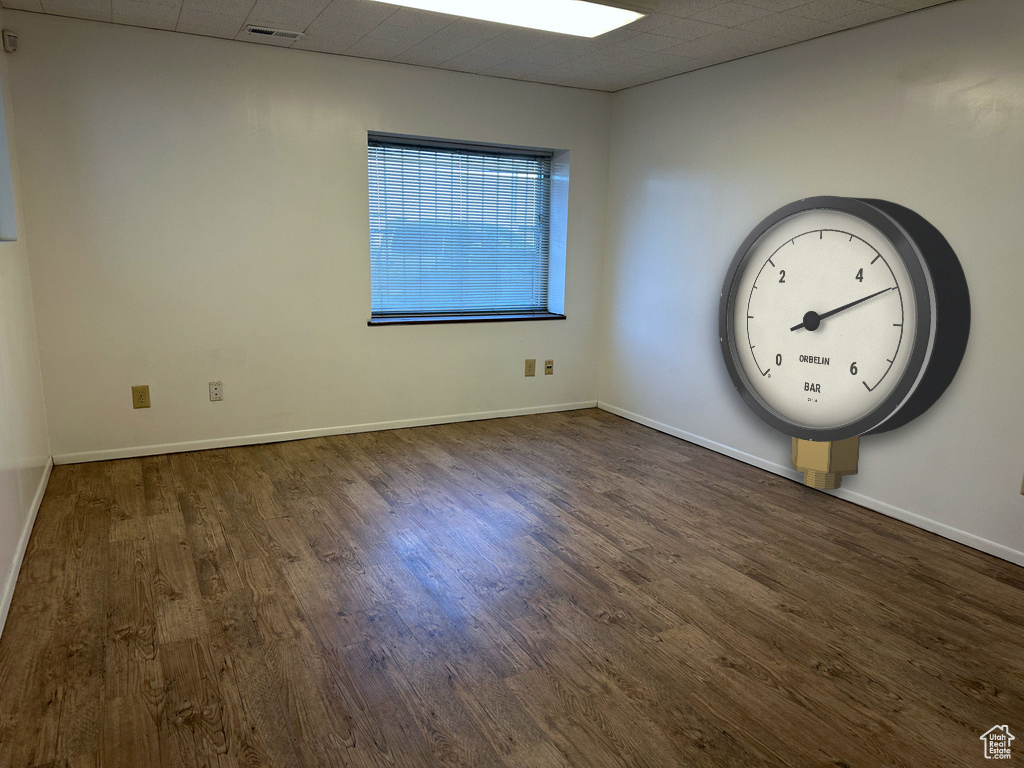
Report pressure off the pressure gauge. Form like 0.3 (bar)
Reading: 4.5 (bar)
